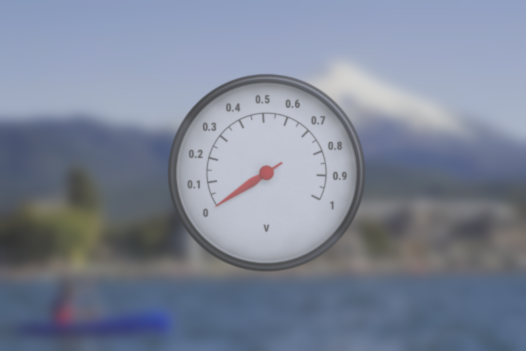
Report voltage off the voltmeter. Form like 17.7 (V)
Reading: 0 (V)
